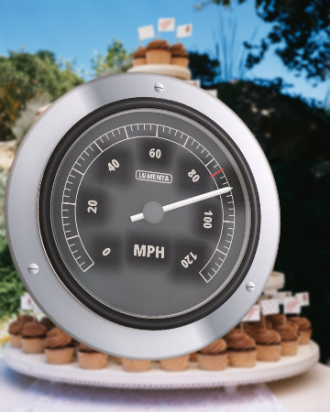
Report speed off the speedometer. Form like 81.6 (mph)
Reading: 90 (mph)
